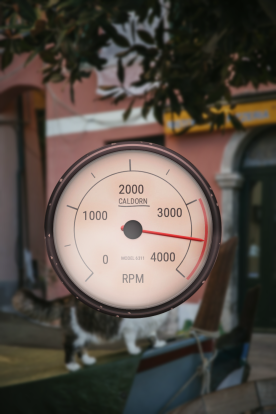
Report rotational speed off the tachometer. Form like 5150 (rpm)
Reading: 3500 (rpm)
